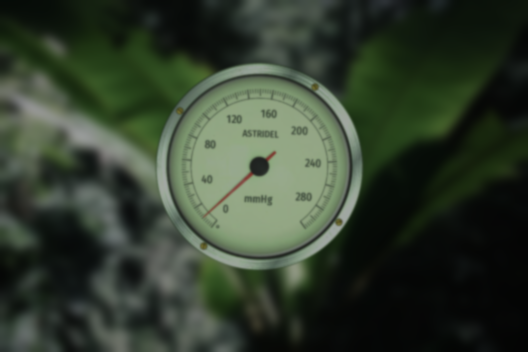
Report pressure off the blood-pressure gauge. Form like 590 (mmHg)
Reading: 10 (mmHg)
